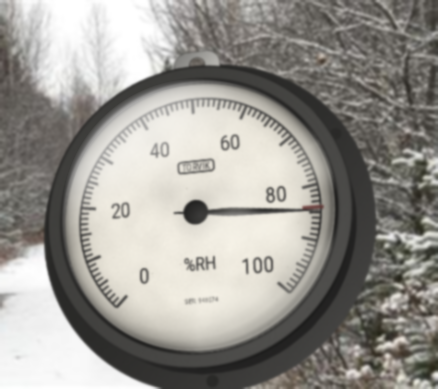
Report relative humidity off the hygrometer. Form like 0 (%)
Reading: 85 (%)
